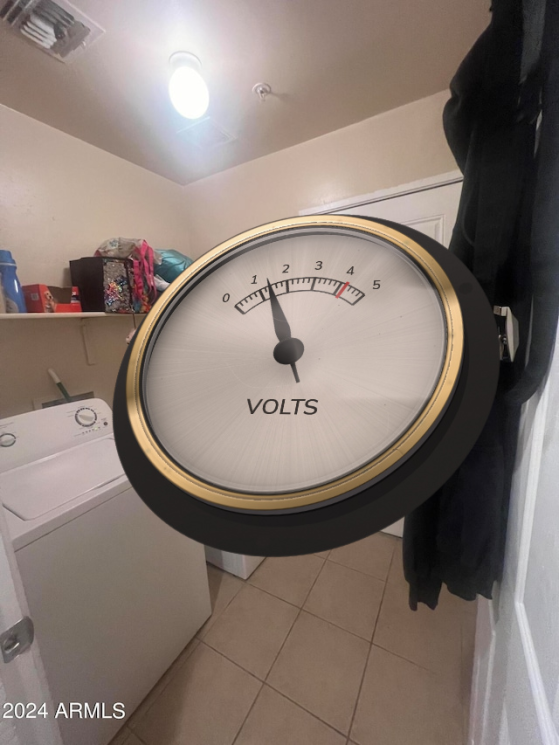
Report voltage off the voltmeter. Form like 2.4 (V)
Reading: 1.4 (V)
